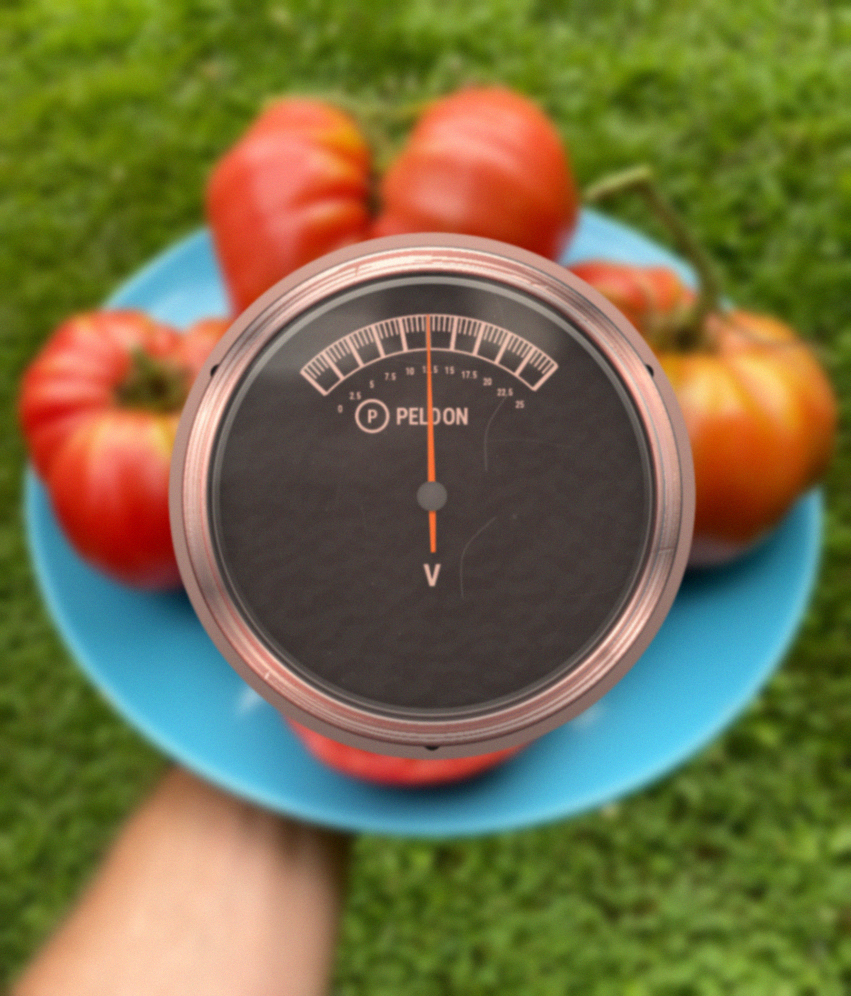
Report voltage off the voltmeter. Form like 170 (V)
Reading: 12.5 (V)
